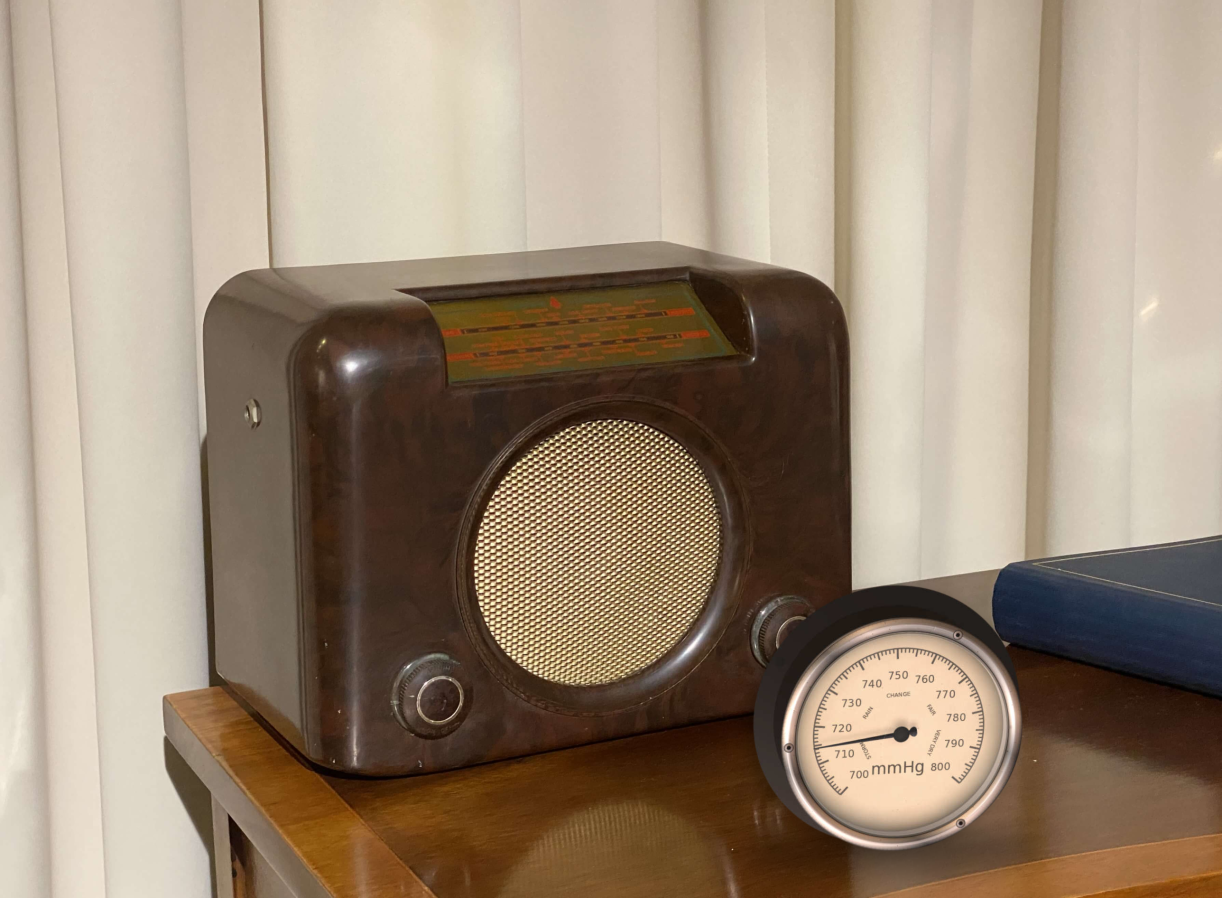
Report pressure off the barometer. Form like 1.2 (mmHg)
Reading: 715 (mmHg)
